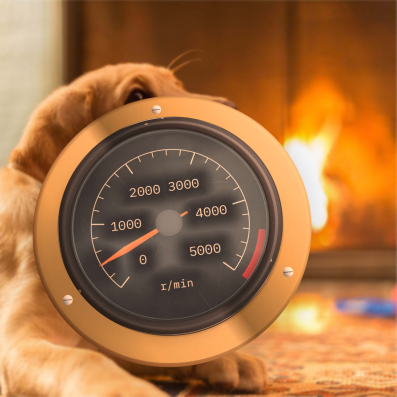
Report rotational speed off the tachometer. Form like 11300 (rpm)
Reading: 400 (rpm)
